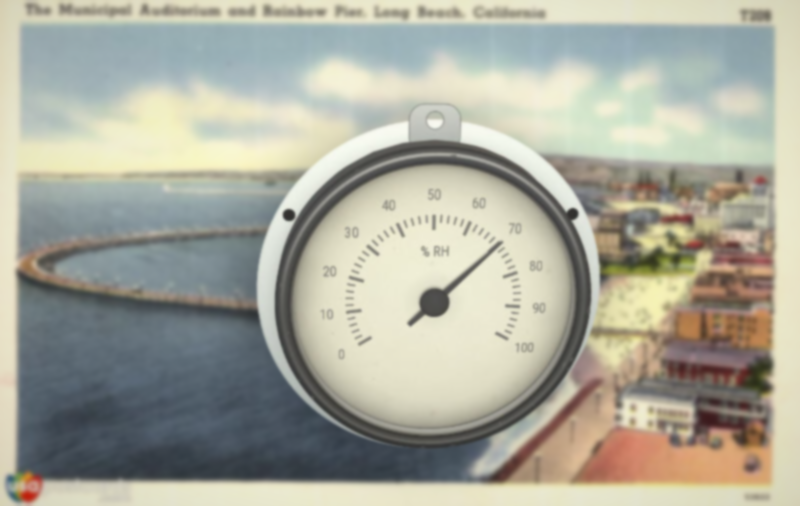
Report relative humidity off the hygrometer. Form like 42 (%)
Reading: 70 (%)
